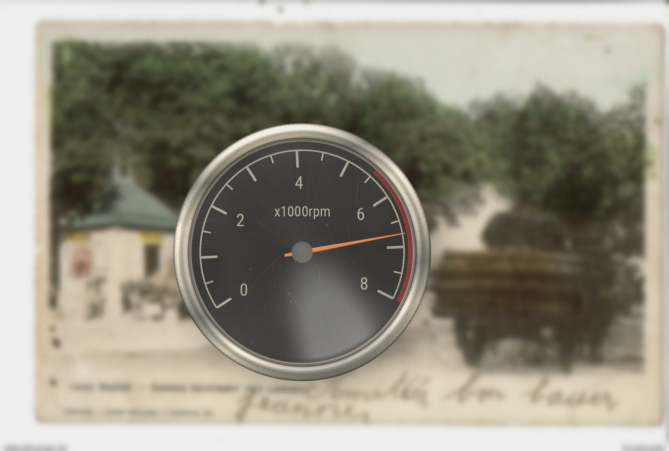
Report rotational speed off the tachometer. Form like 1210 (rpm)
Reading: 6750 (rpm)
